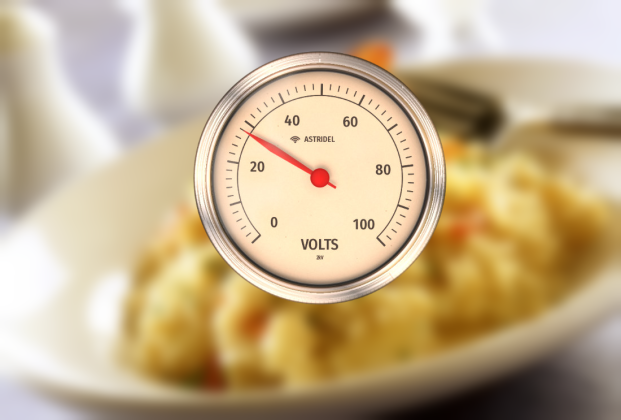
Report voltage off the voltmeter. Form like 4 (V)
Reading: 28 (V)
